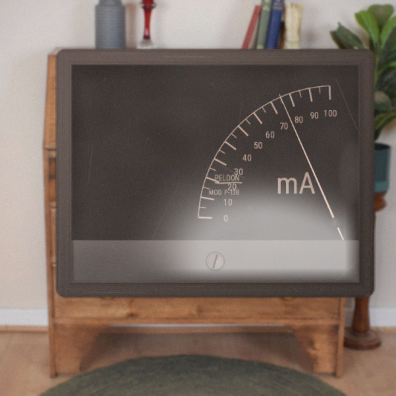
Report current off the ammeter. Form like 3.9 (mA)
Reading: 75 (mA)
